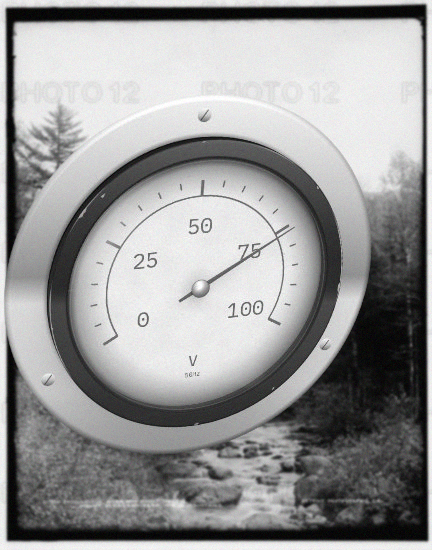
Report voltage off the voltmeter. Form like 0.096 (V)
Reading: 75 (V)
